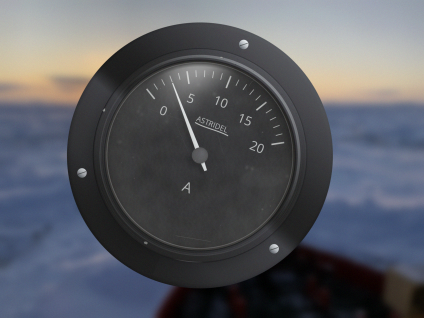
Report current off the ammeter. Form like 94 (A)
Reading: 3 (A)
